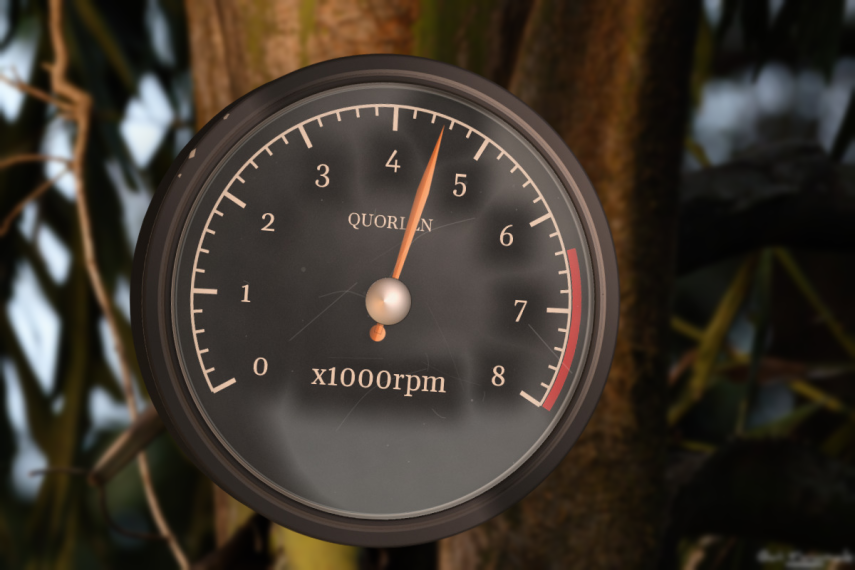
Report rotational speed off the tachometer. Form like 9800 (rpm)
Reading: 4500 (rpm)
